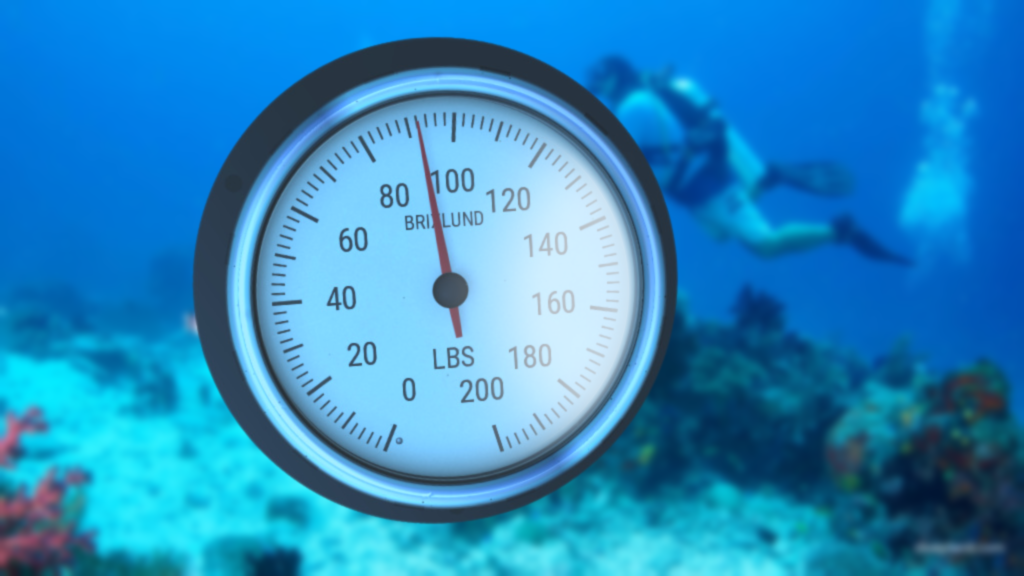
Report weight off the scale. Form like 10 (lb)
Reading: 92 (lb)
